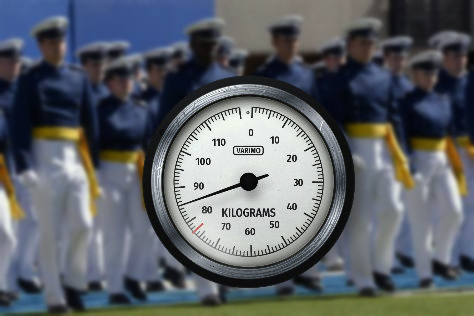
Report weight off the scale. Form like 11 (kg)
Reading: 85 (kg)
